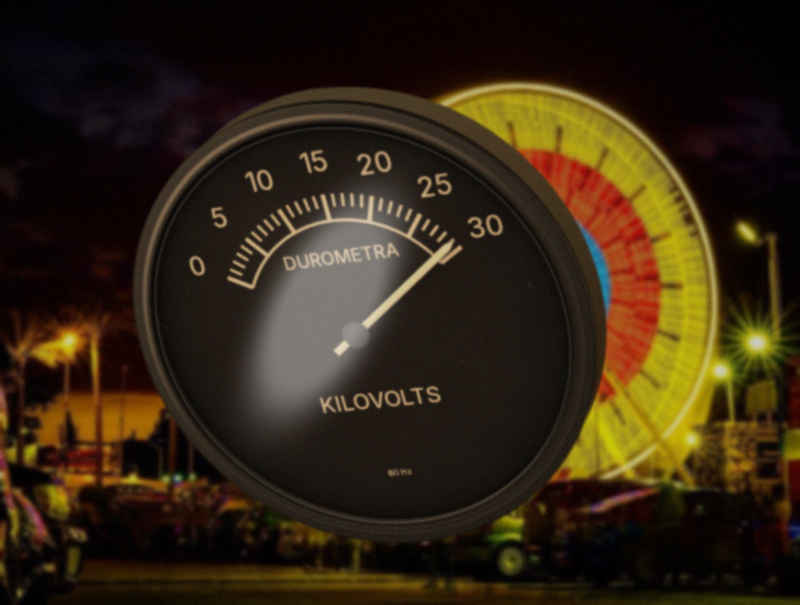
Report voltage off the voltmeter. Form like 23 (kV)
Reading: 29 (kV)
